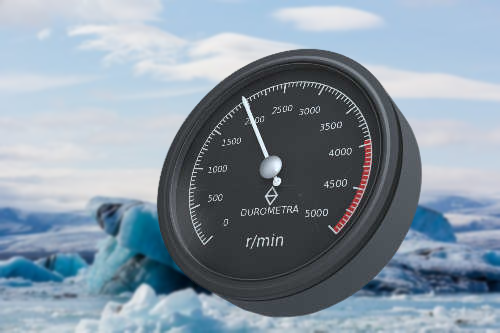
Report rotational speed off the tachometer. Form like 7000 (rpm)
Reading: 2000 (rpm)
